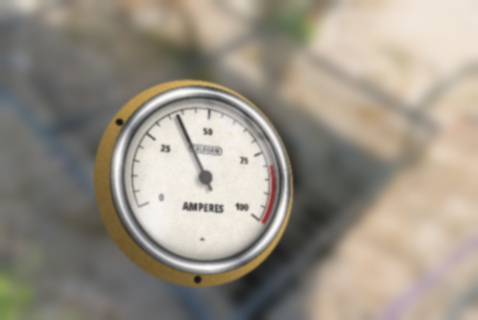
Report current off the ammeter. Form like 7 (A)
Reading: 37.5 (A)
